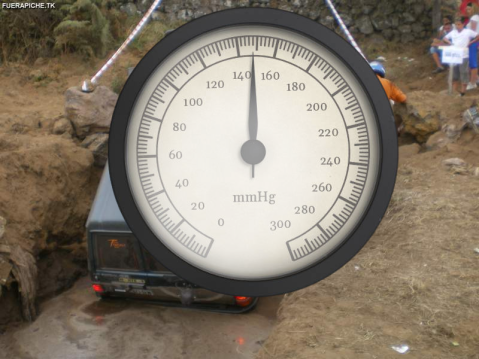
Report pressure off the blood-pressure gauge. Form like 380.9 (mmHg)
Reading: 148 (mmHg)
